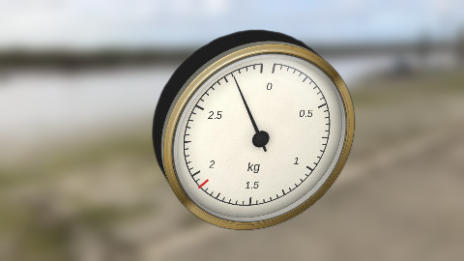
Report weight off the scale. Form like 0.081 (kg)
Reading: 2.8 (kg)
